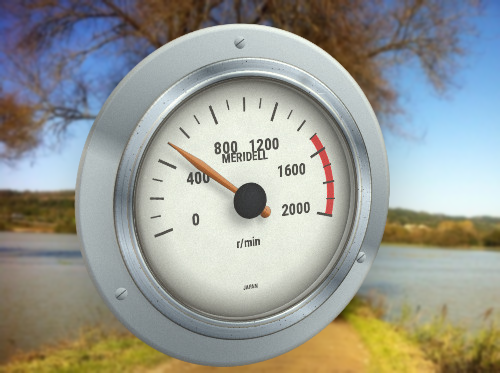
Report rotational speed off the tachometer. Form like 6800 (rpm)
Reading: 500 (rpm)
